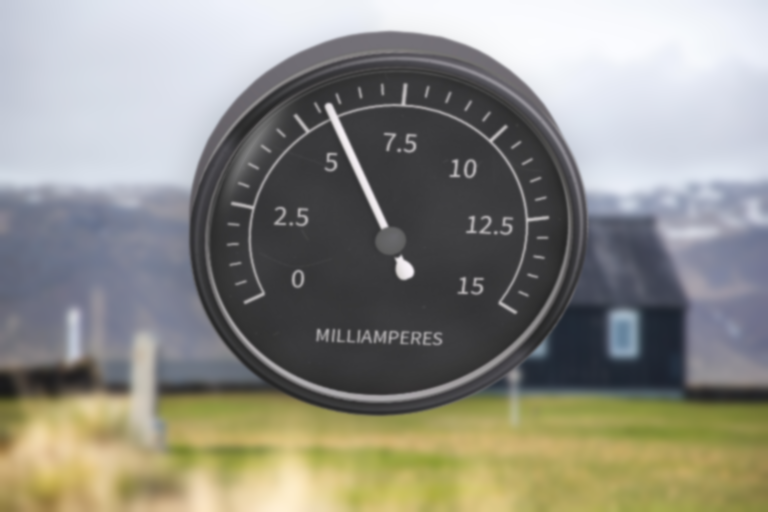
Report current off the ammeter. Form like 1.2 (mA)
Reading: 5.75 (mA)
